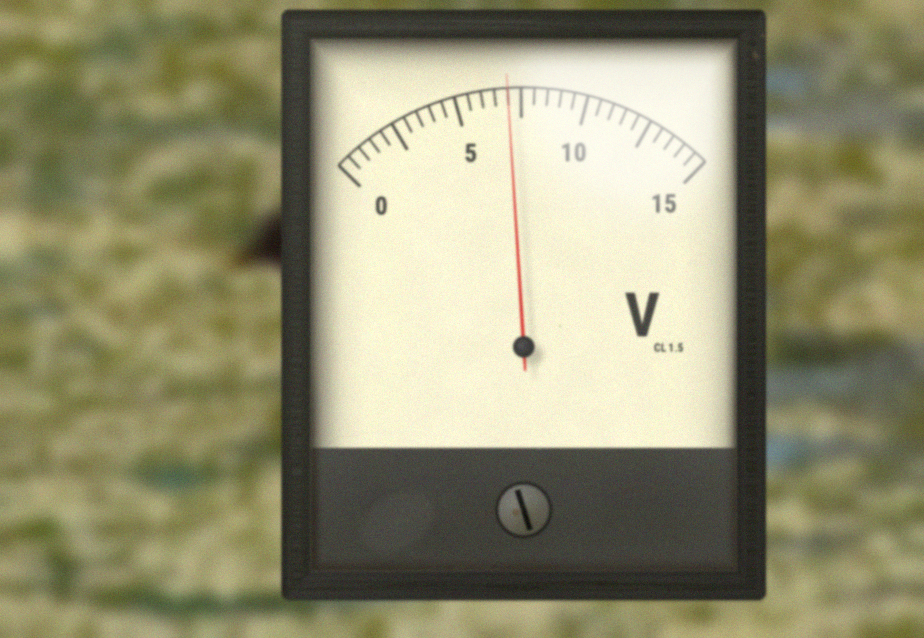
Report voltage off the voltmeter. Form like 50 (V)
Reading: 7 (V)
